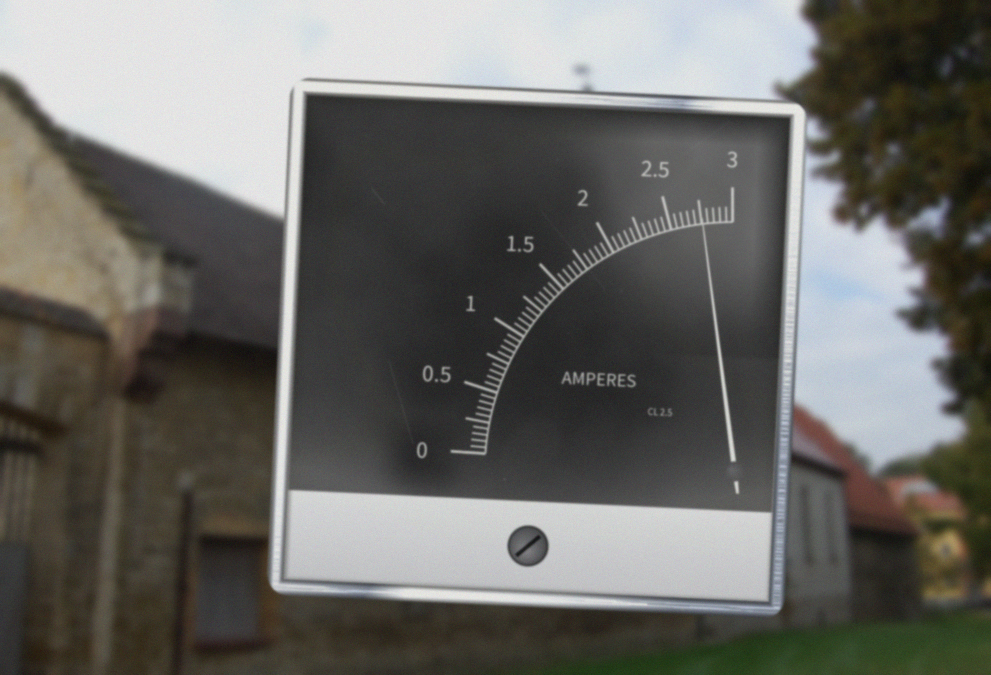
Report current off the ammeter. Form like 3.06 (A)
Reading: 2.75 (A)
